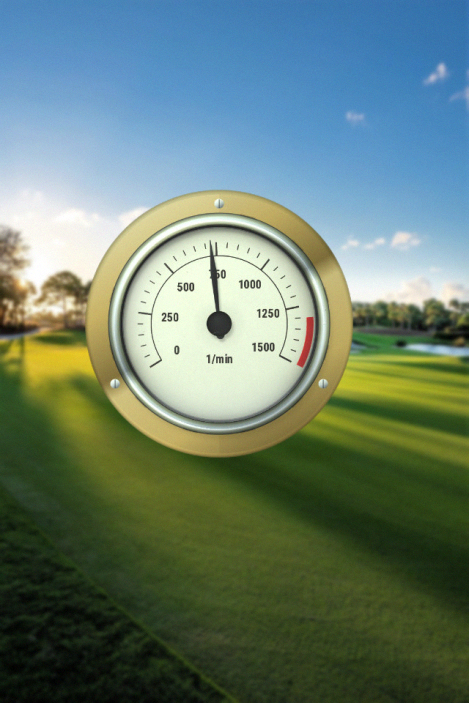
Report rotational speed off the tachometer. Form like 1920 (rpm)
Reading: 725 (rpm)
